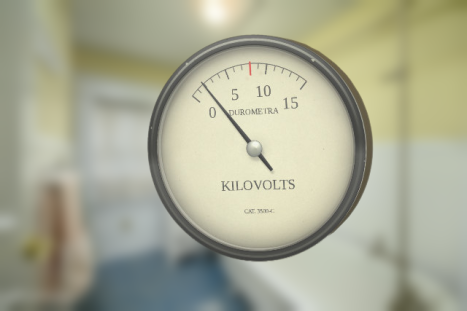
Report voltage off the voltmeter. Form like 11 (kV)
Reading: 2 (kV)
